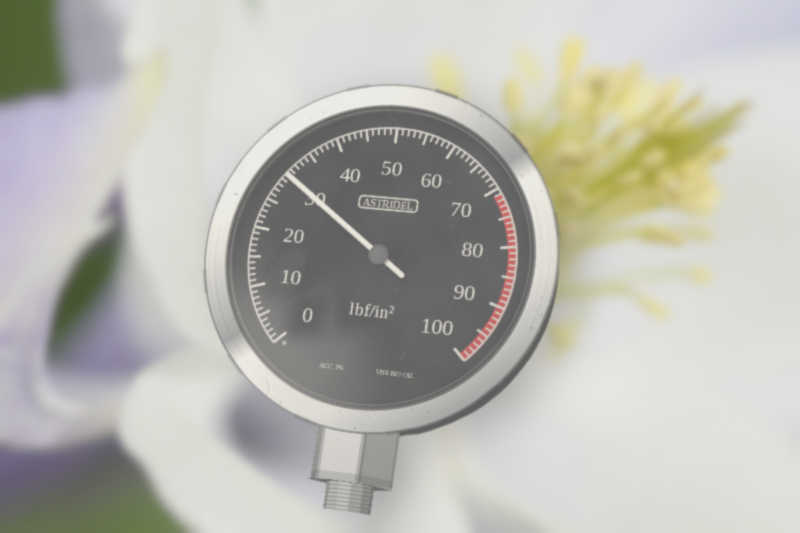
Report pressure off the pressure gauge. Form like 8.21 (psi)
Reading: 30 (psi)
